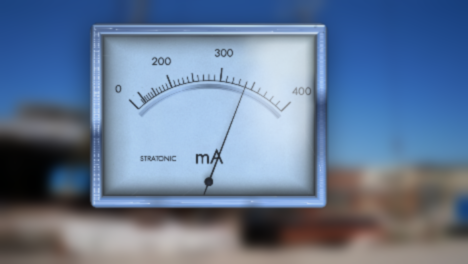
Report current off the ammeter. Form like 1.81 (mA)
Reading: 340 (mA)
